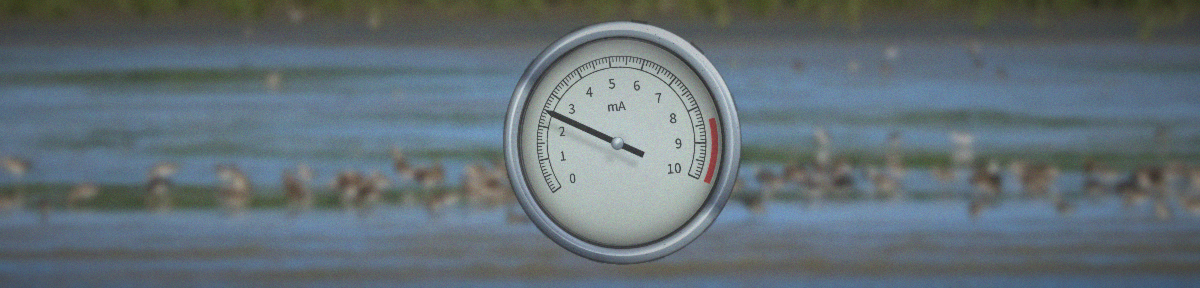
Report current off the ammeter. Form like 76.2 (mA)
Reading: 2.5 (mA)
